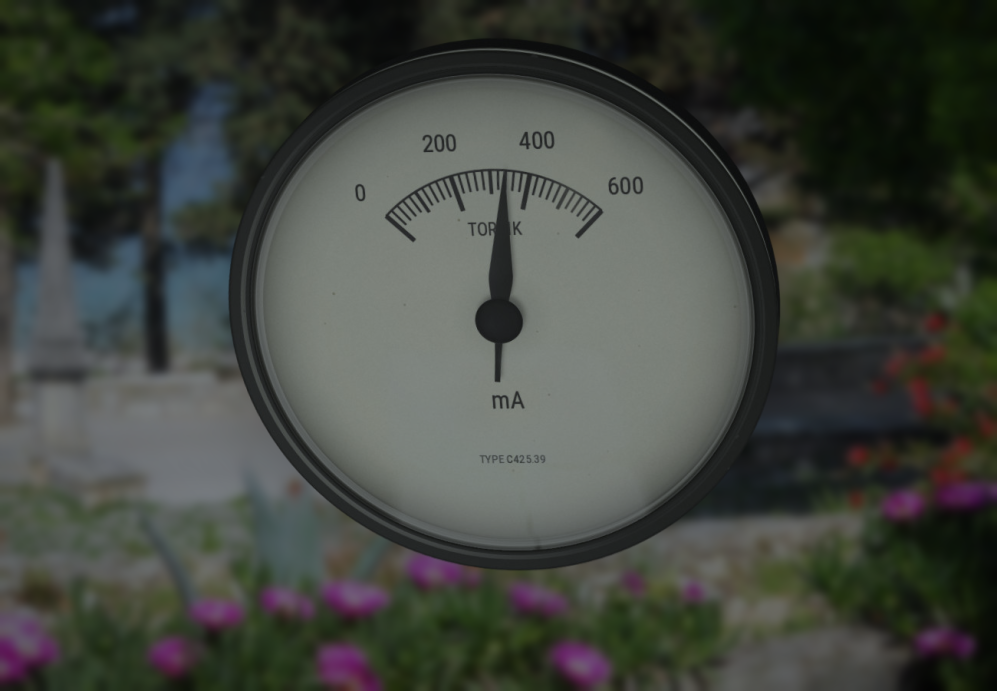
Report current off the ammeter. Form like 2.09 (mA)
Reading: 340 (mA)
